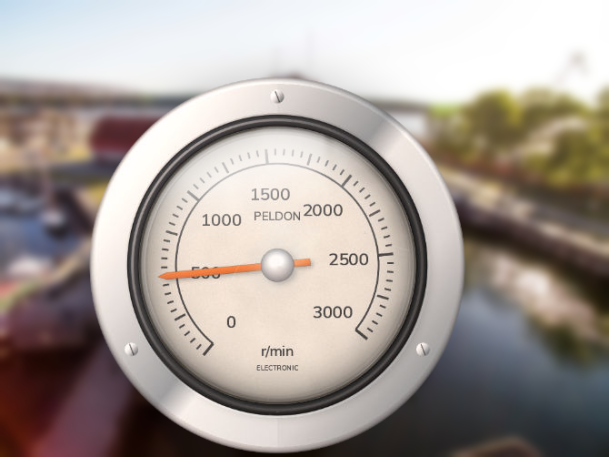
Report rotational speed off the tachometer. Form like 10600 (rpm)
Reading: 500 (rpm)
